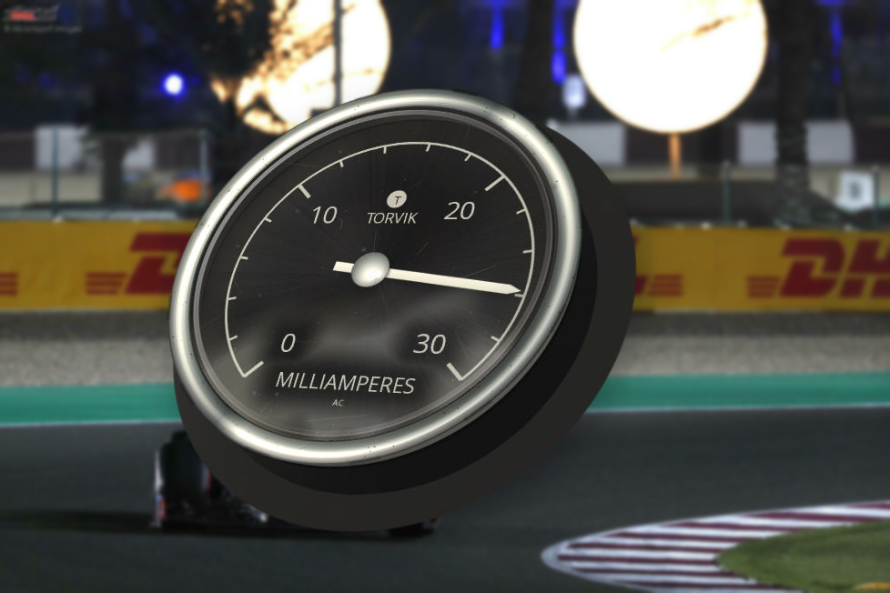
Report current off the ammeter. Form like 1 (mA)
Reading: 26 (mA)
